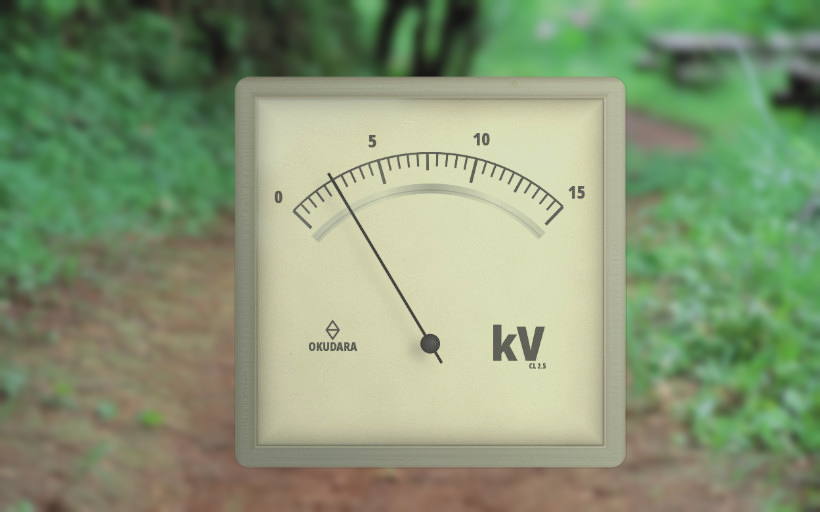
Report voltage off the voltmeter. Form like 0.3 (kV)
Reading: 2.5 (kV)
